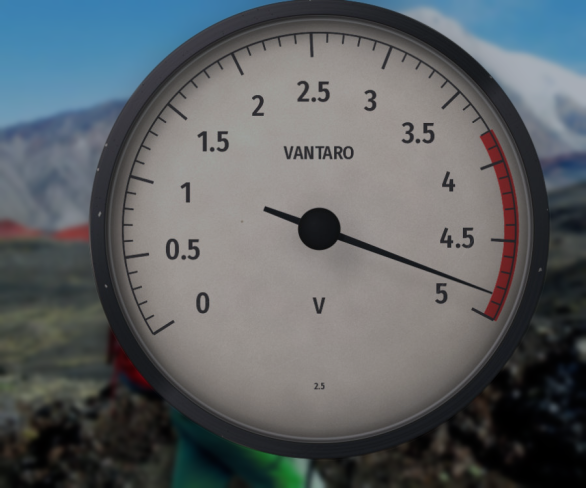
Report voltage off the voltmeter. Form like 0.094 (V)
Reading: 4.85 (V)
